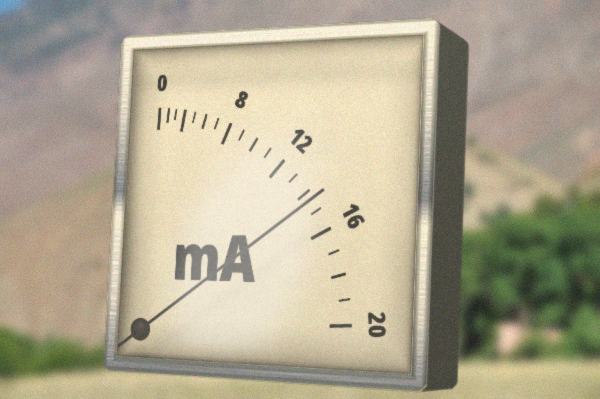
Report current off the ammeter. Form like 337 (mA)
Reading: 14.5 (mA)
